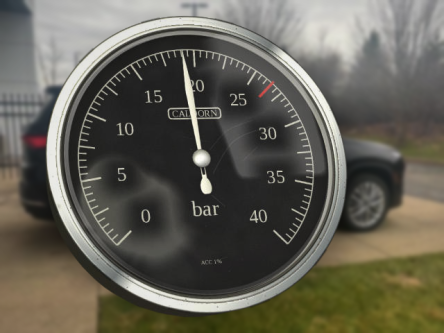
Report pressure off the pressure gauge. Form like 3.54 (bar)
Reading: 19 (bar)
